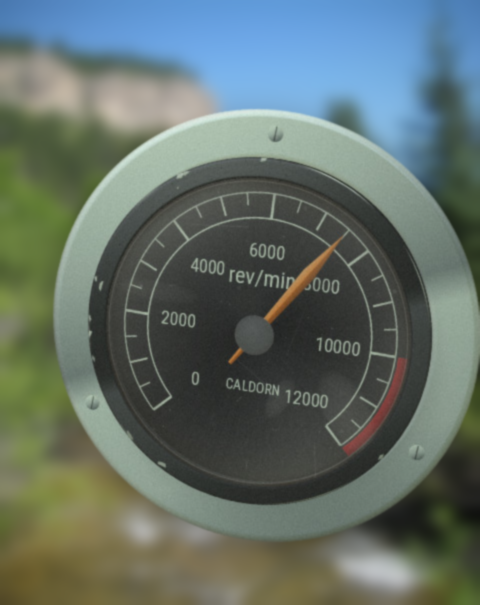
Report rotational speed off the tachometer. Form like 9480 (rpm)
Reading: 7500 (rpm)
